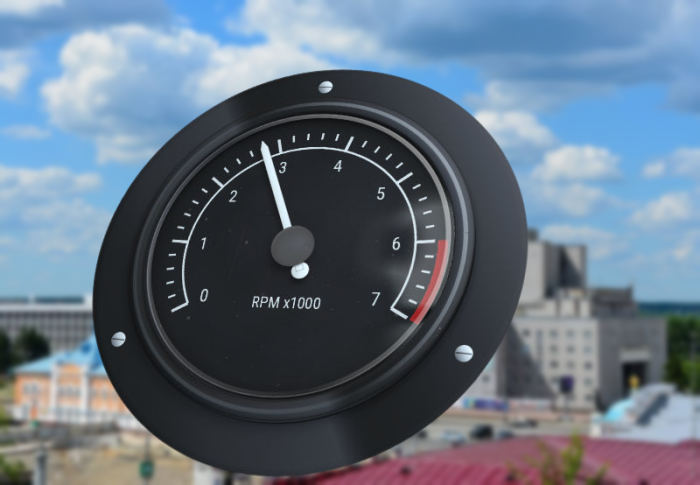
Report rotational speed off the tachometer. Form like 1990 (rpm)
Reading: 2800 (rpm)
